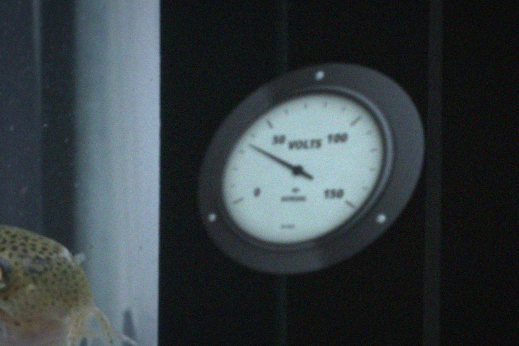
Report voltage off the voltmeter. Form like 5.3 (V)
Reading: 35 (V)
